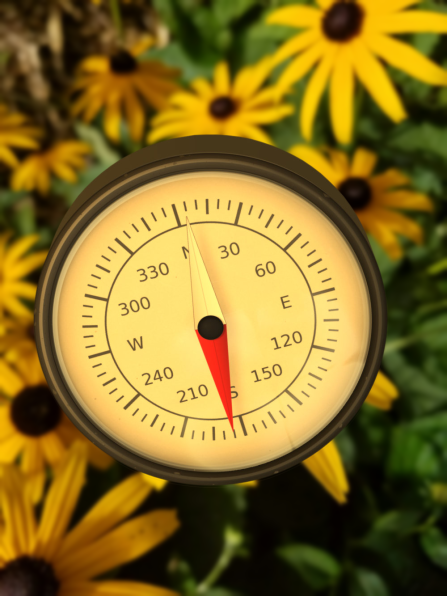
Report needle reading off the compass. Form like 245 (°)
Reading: 185 (°)
